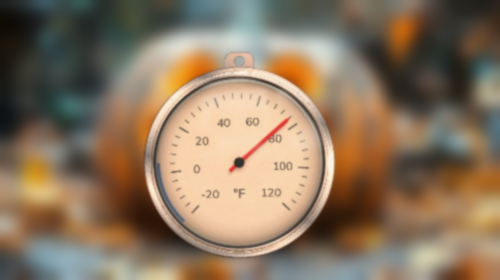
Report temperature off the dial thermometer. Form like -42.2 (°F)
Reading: 76 (°F)
